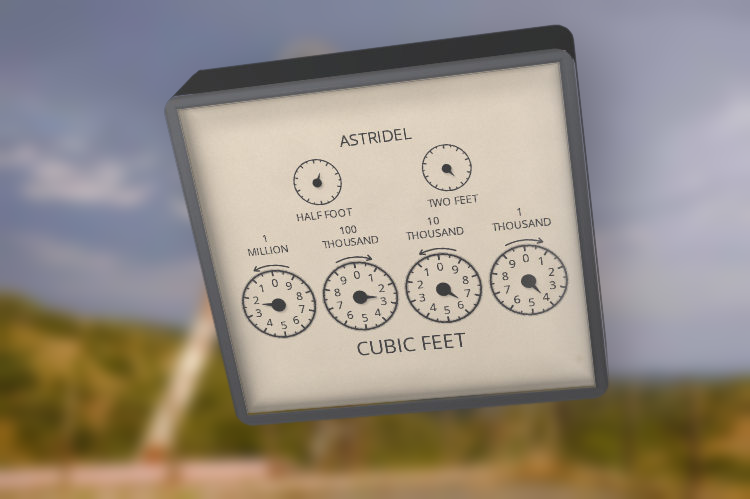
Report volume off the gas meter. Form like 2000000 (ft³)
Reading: 226400 (ft³)
